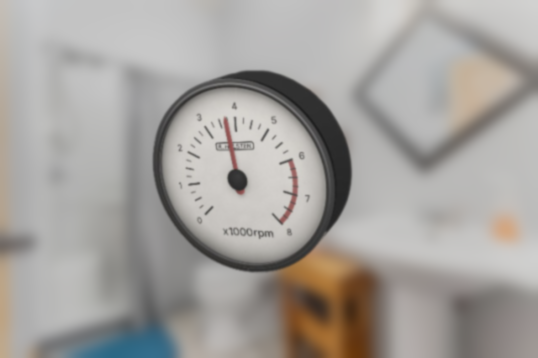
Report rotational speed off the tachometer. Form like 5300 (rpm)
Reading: 3750 (rpm)
